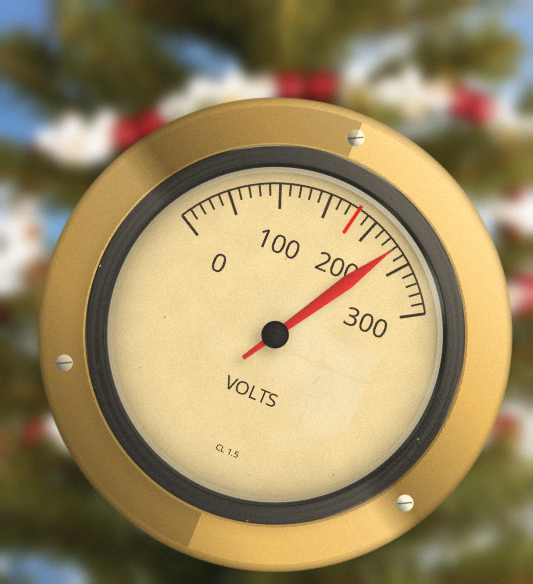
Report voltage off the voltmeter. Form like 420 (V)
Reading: 230 (V)
